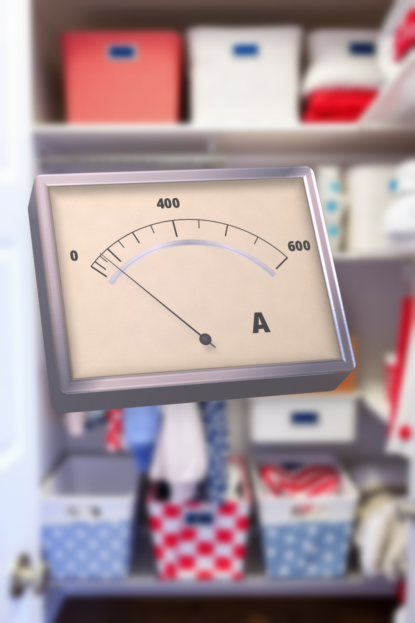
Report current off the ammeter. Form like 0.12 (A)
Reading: 150 (A)
